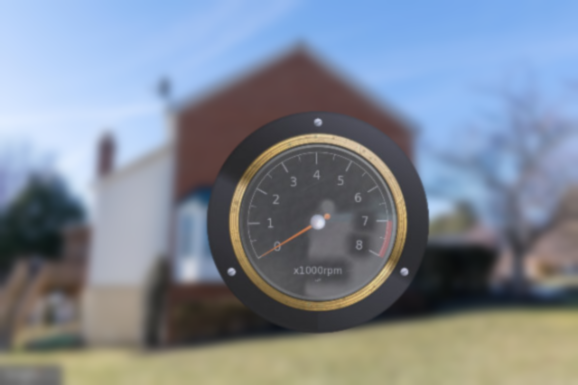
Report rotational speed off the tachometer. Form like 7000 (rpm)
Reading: 0 (rpm)
